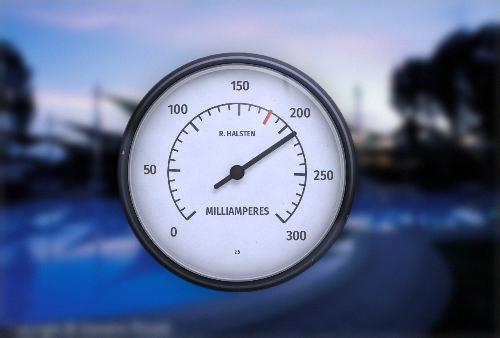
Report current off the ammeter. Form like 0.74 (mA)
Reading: 210 (mA)
